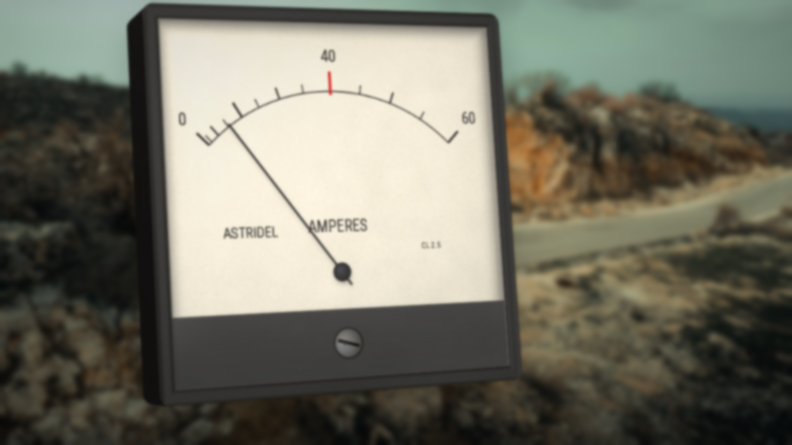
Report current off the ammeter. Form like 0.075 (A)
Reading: 15 (A)
